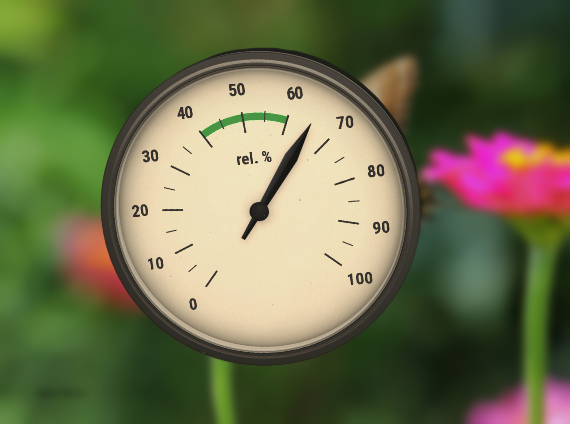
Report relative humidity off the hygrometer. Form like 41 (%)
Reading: 65 (%)
